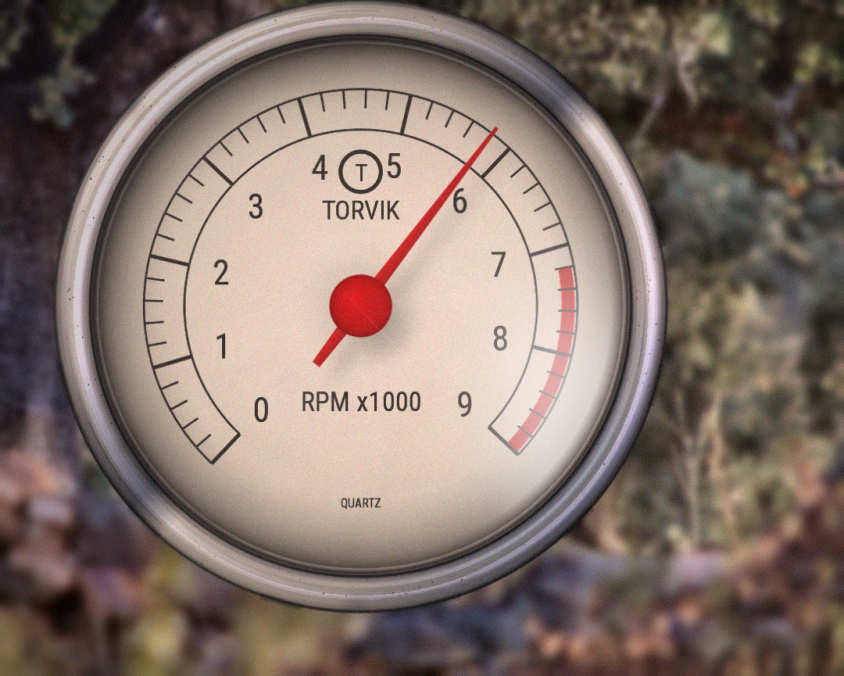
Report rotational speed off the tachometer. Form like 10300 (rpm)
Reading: 5800 (rpm)
